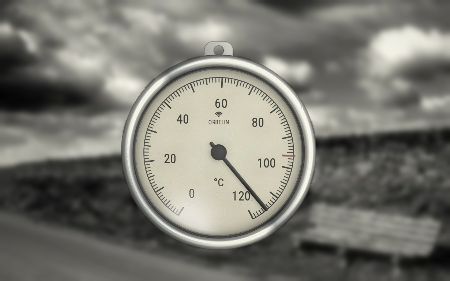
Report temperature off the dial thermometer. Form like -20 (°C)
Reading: 115 (°C)
